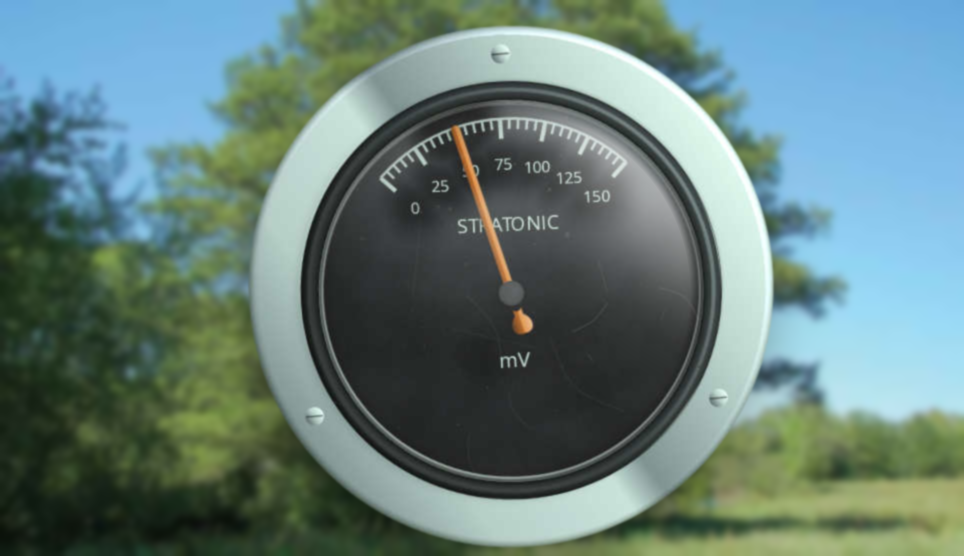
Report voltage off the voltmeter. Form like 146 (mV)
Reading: 50 (mV)
